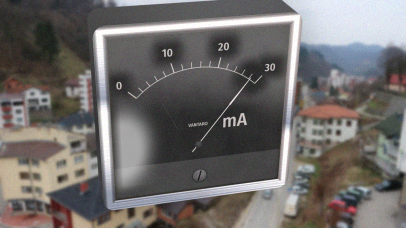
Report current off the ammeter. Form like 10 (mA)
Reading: 28 (mA)
